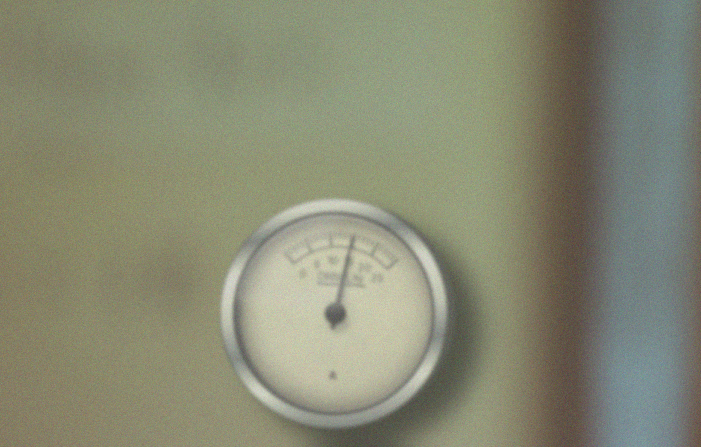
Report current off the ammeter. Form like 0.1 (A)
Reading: 15 (A)
